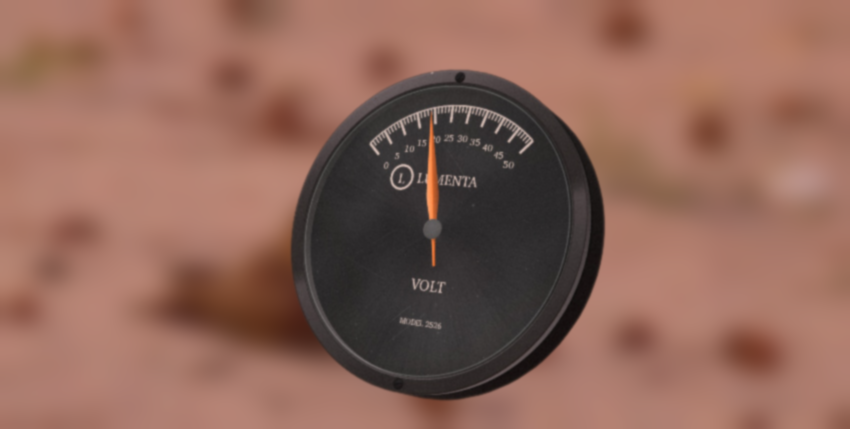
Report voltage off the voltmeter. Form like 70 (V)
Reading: 20 (V)
